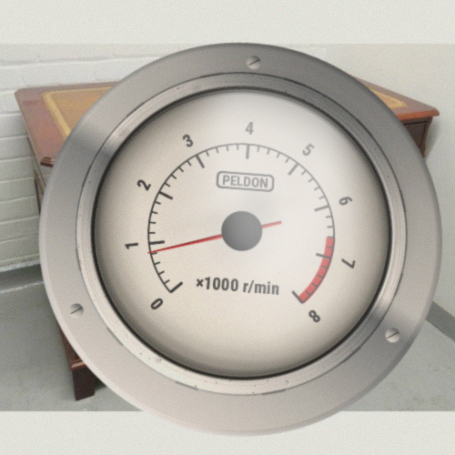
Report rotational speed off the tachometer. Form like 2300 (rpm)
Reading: 800 (rpm)
